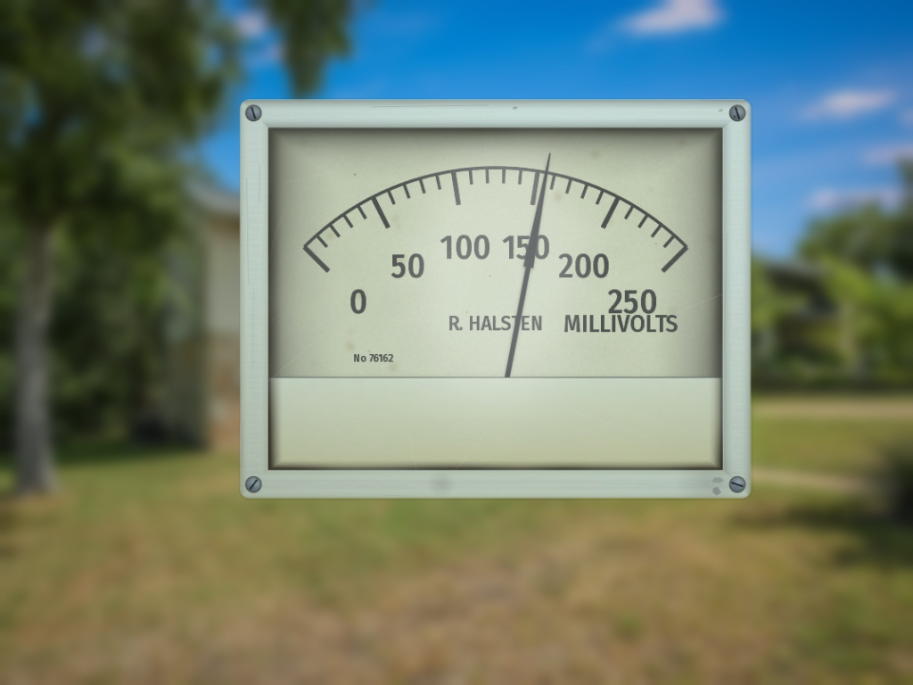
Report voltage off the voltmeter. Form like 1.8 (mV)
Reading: 155 (mV)
